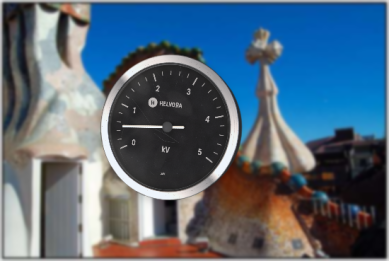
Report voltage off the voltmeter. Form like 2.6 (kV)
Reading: 0.5 (kV)
